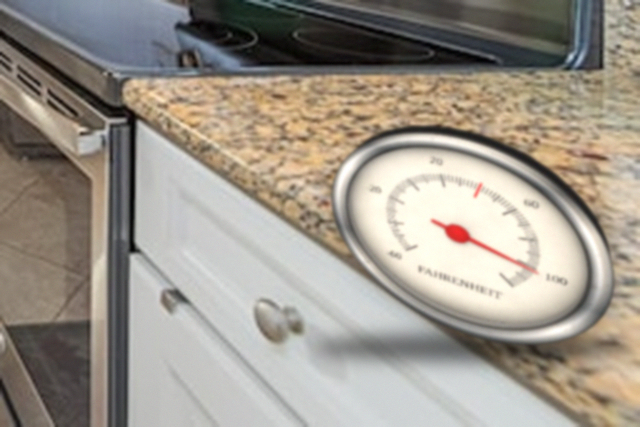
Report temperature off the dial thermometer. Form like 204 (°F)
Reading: 100 (°F)
